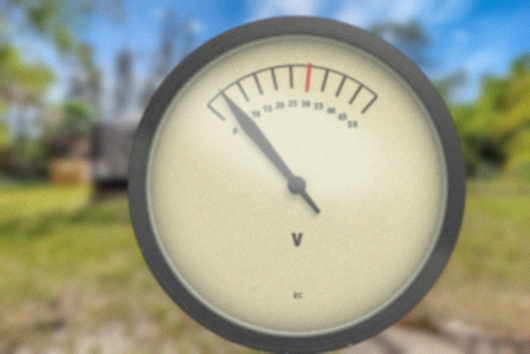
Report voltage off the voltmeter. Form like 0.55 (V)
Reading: 5 (V)
